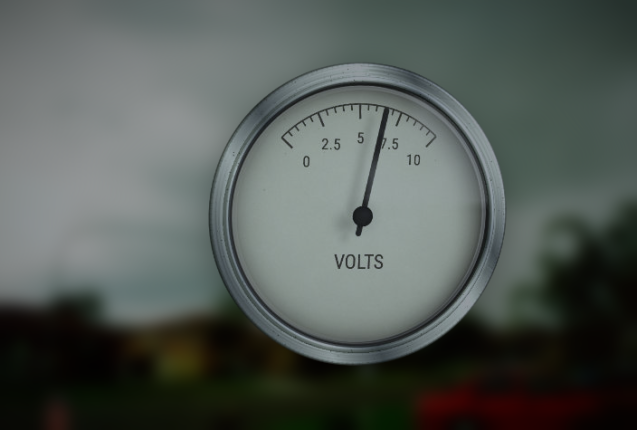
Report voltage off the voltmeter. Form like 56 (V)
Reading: 6.5 (V)
